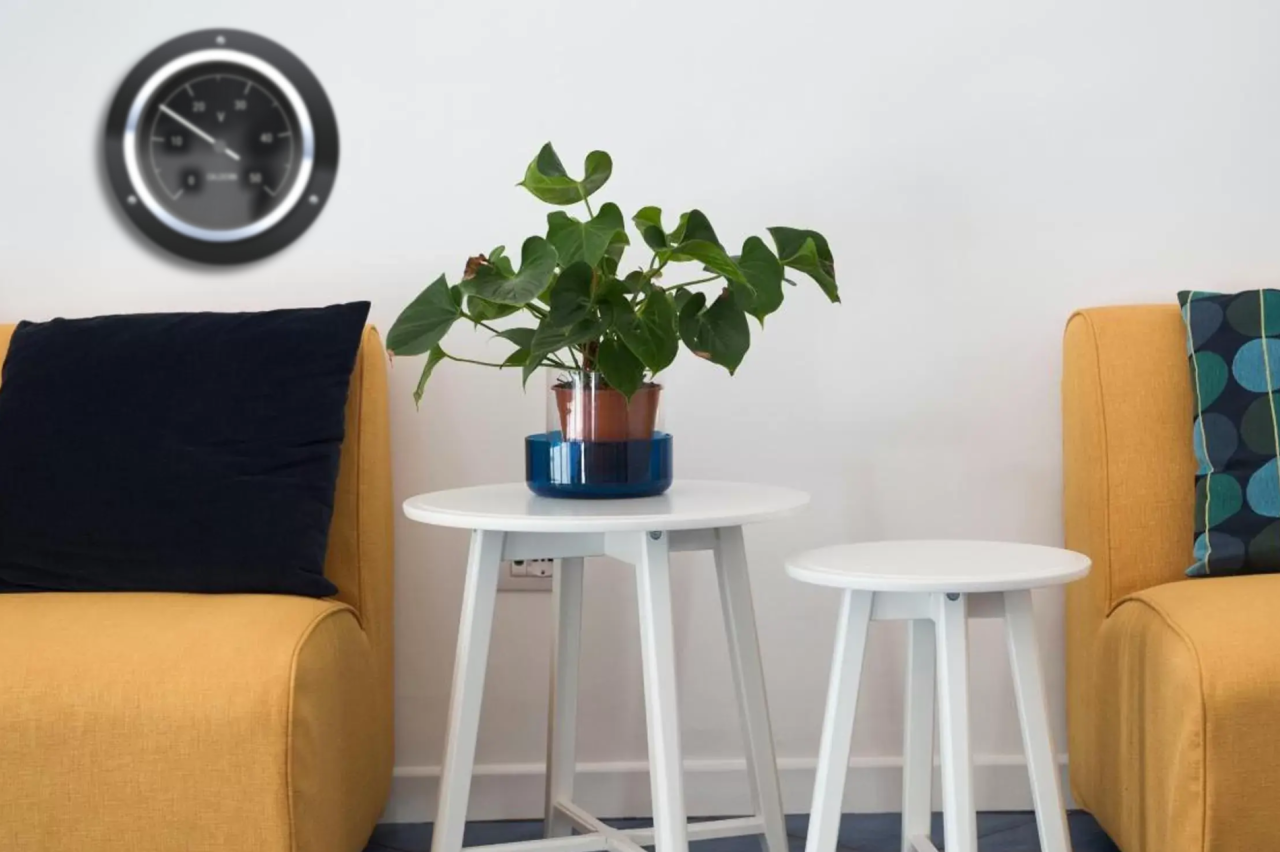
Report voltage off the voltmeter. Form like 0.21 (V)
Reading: 15 (V)
